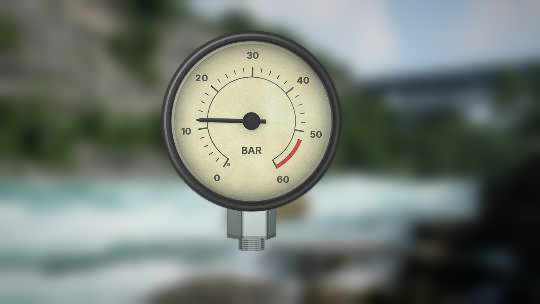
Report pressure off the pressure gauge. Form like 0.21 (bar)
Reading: 12 (bar)
